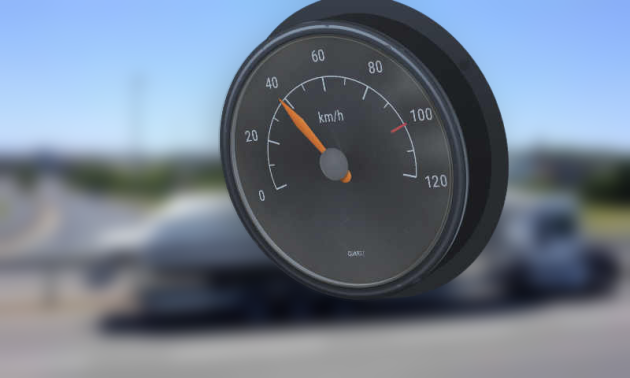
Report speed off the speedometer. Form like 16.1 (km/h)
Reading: 40 (km/h)
